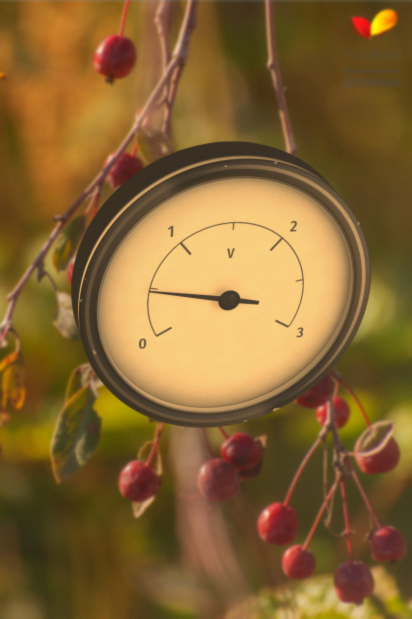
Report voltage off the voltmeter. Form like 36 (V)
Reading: 0.5 (V)
